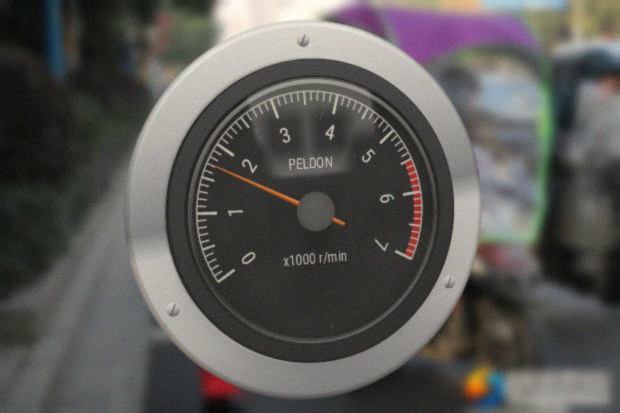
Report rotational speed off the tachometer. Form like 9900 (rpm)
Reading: 1700 (rpm)
